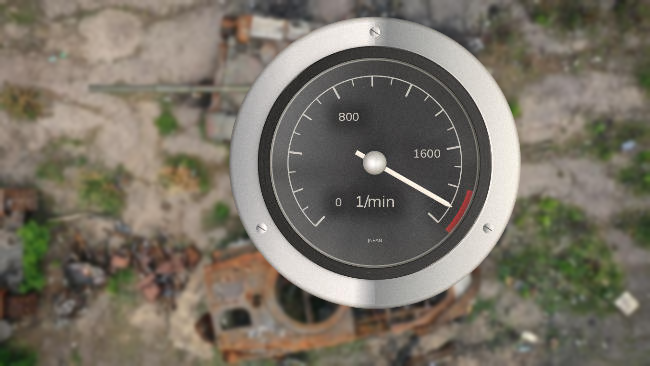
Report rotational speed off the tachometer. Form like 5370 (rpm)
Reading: 1900 (rpm)
